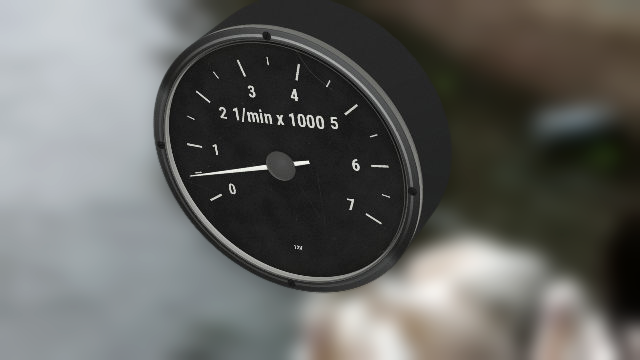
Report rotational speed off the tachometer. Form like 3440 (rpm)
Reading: 500 (rpm)
